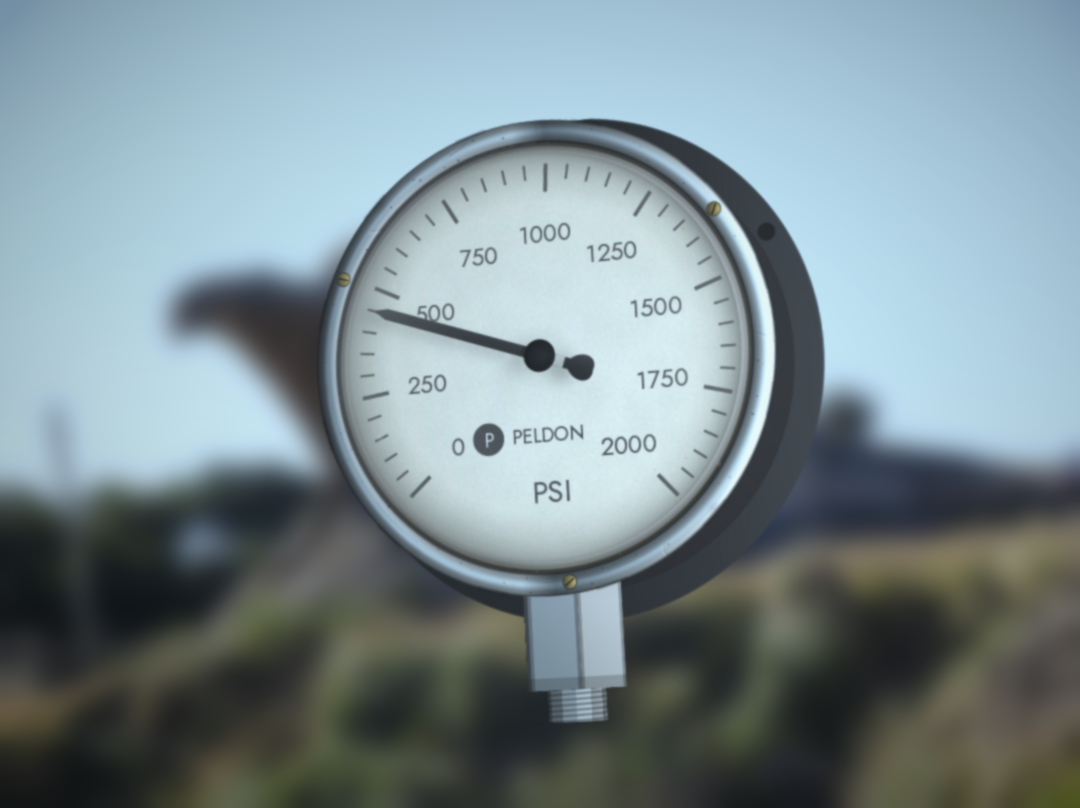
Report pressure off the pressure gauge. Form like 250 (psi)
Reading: 450 (psi)
